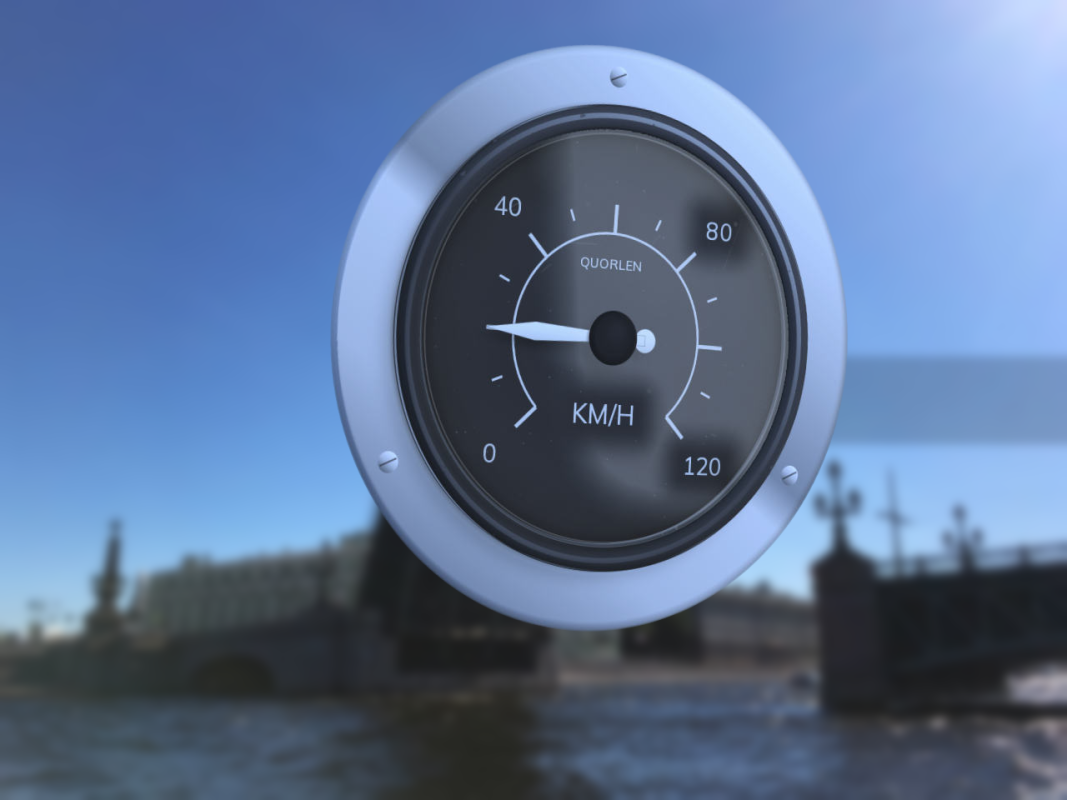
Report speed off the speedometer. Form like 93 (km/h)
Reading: 20 (km/h)
